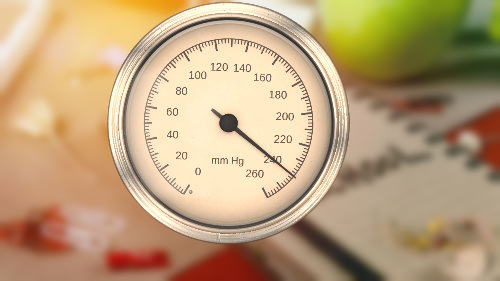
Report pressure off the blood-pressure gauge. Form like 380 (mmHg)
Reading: 240 (mmHg)
